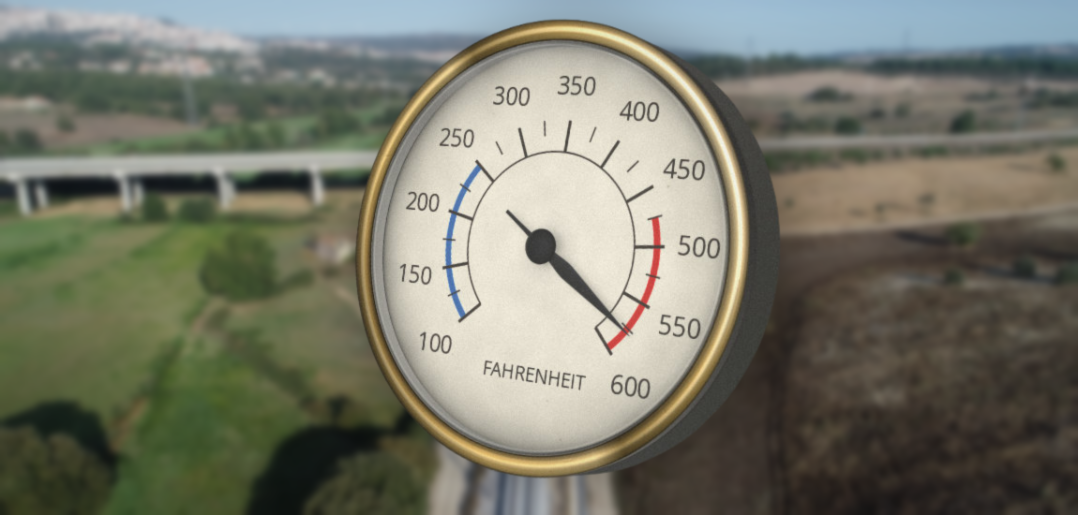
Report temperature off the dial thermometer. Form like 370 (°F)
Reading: 575 (°F)
